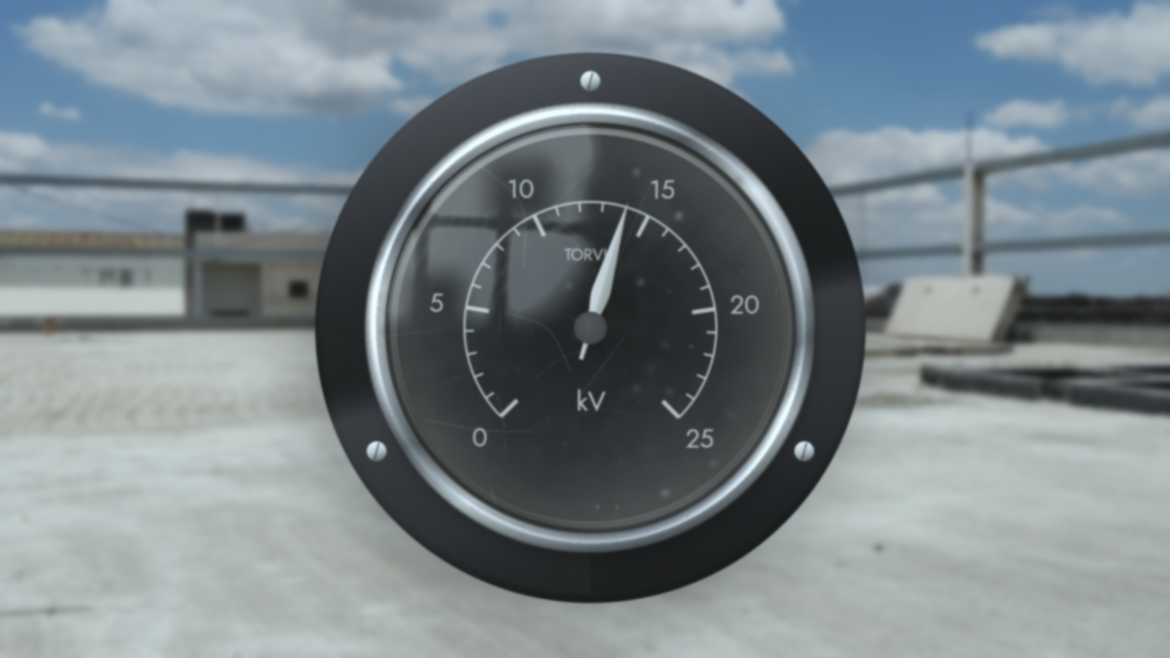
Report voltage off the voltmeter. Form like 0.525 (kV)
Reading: 14 (kV)
